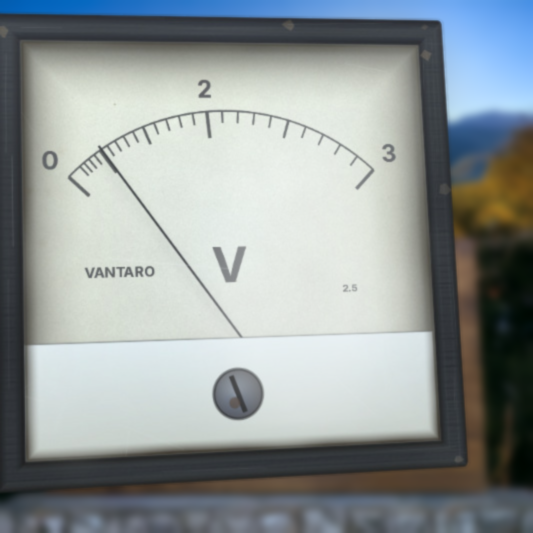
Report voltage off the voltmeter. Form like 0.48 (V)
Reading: 1 (V)
